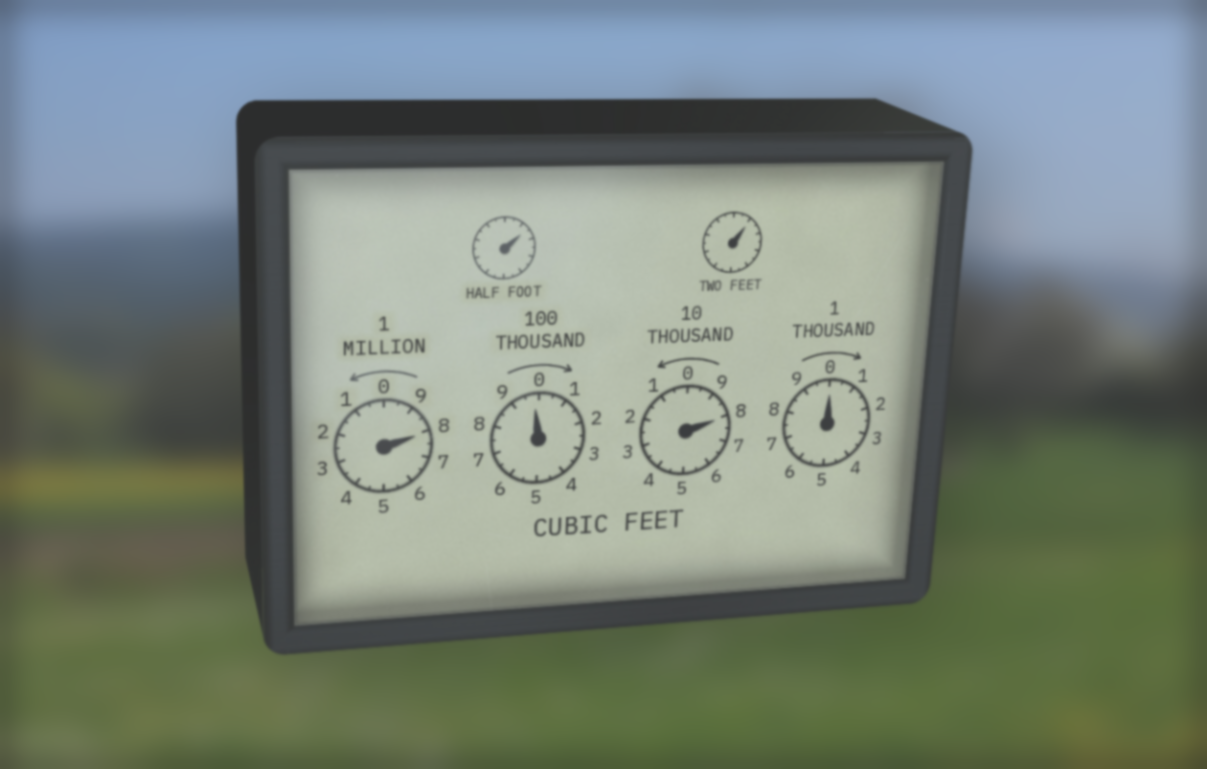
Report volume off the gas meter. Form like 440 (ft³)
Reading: 798000 (ft³)
